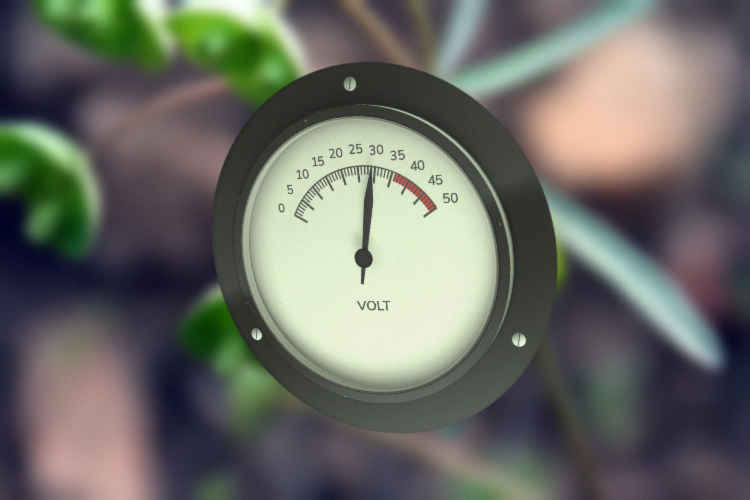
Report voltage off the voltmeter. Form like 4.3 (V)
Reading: 30 (V)
